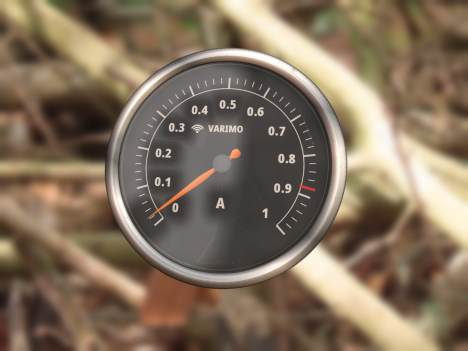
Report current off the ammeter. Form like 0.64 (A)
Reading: 0.02 (A)
